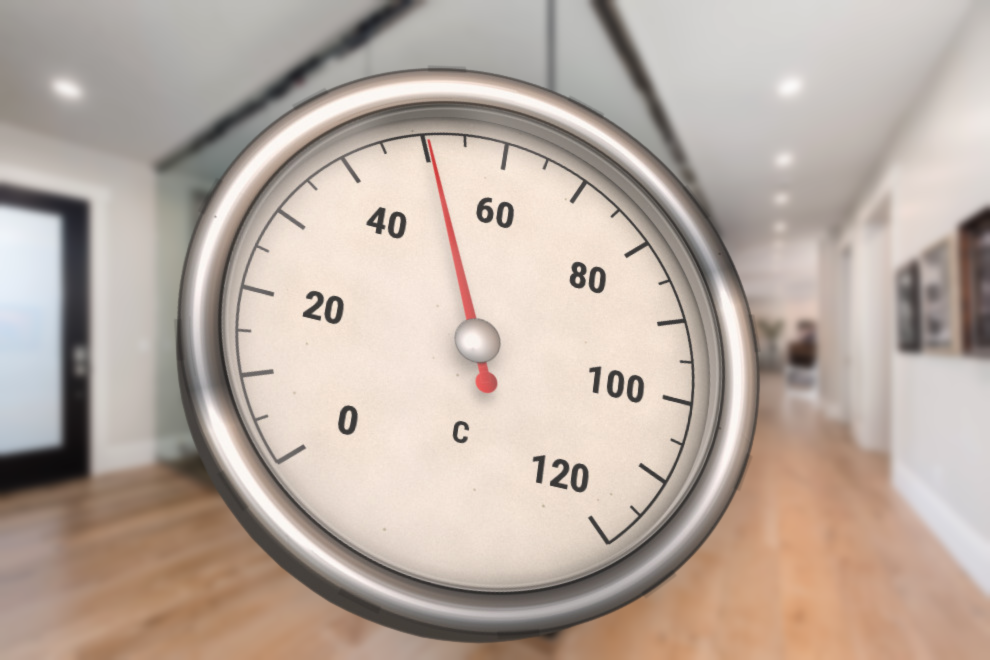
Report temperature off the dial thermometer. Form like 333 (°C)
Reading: 50 (°C)
